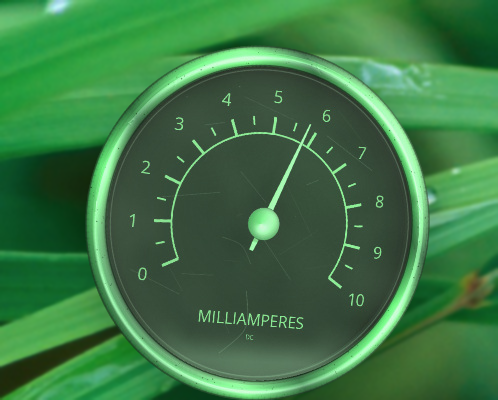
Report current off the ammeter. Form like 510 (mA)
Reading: 5.75 (mA)
